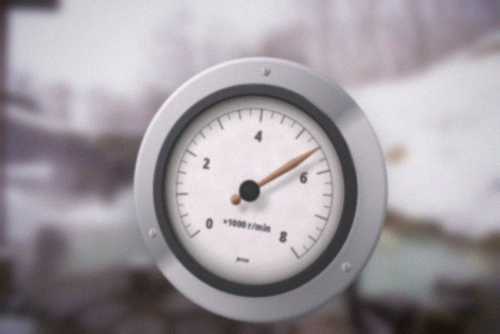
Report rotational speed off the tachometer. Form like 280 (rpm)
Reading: 5500 (rpm)
